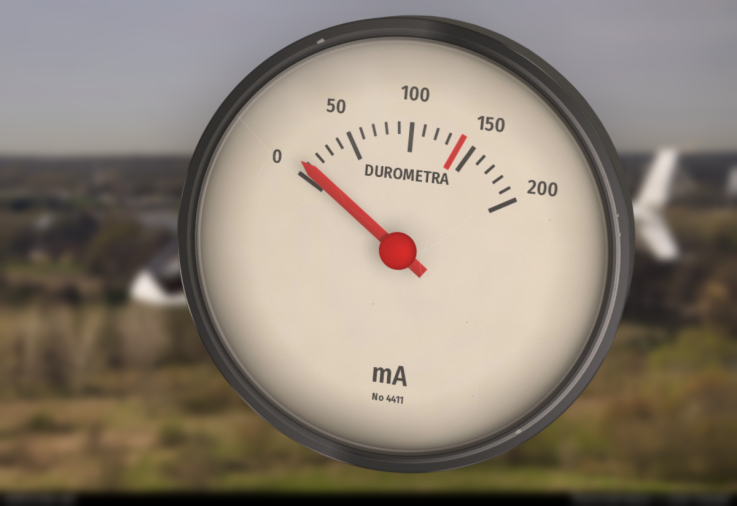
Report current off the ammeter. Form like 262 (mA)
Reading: 10 (mA)
